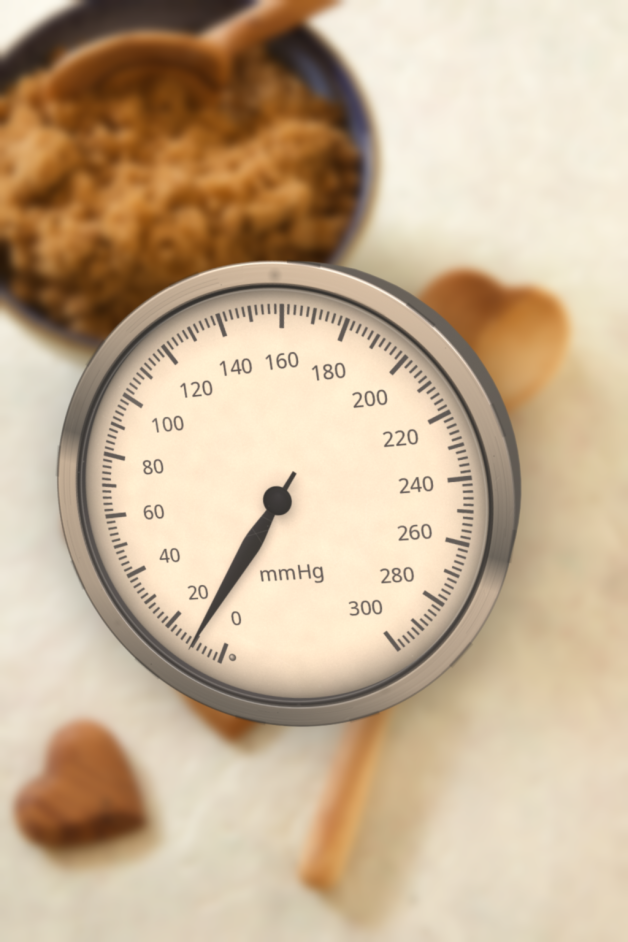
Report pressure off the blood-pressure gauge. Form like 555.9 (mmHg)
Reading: 10 (mmHg)
